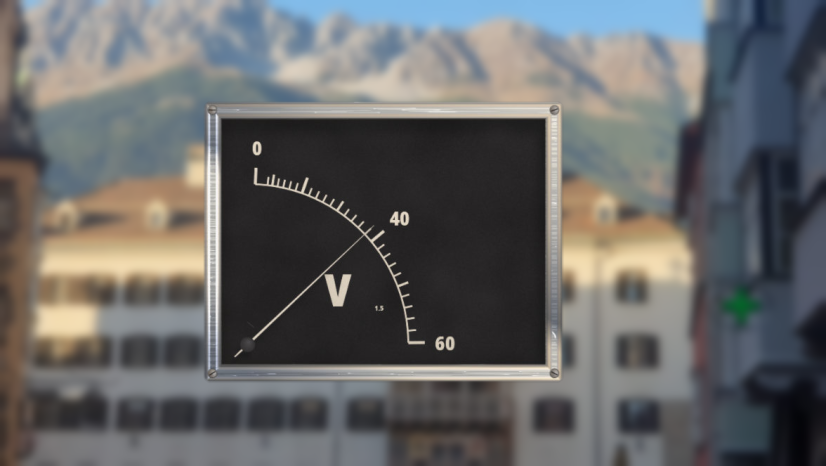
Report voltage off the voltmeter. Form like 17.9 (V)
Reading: 38 (V)
